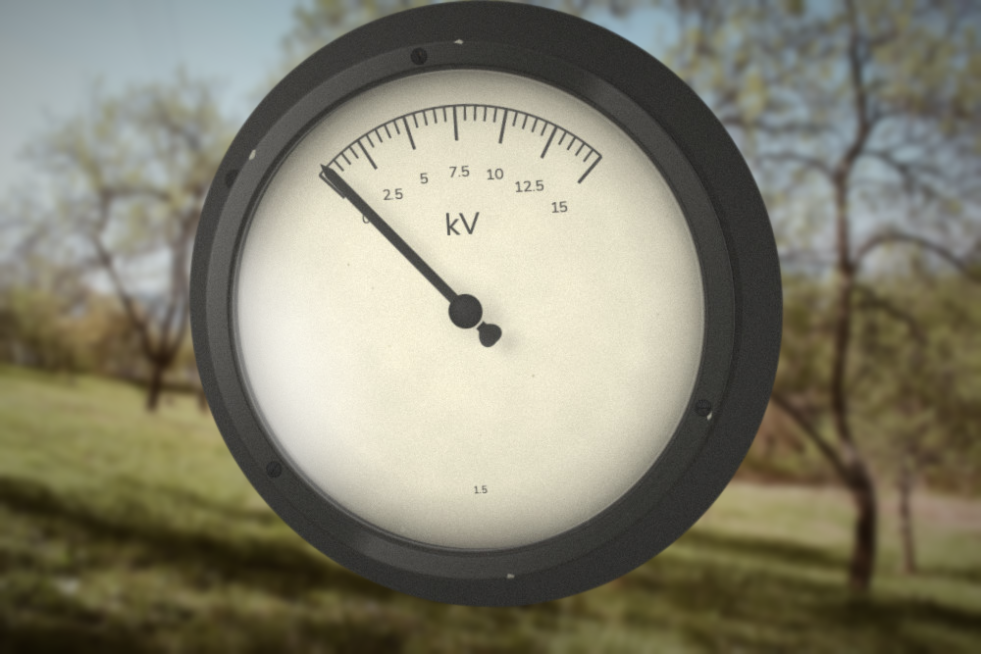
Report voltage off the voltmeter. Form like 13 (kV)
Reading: 0.5 (kV)
